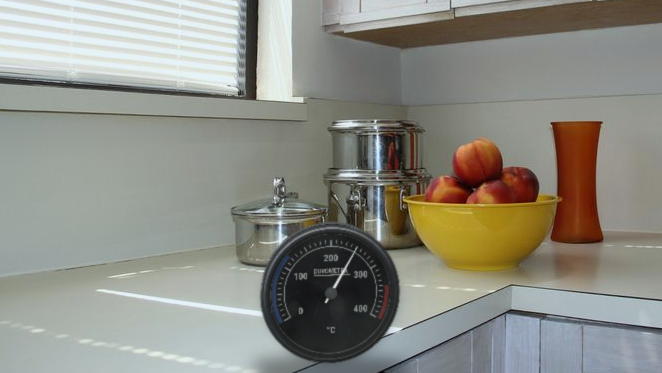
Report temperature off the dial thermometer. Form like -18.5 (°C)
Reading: 250 (°C)
